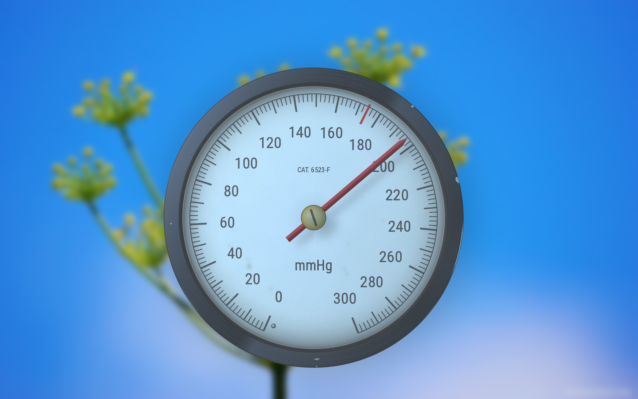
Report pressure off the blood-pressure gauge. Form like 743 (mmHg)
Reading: 196 (mmHg)
